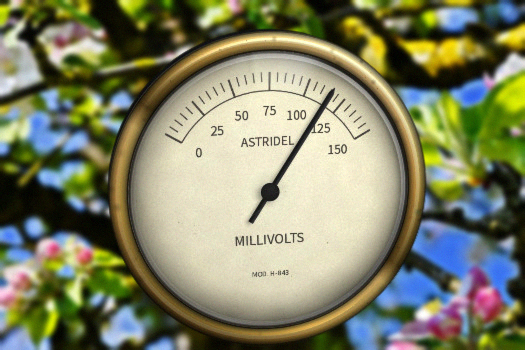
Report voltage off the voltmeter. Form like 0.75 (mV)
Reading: 115 (mV)
